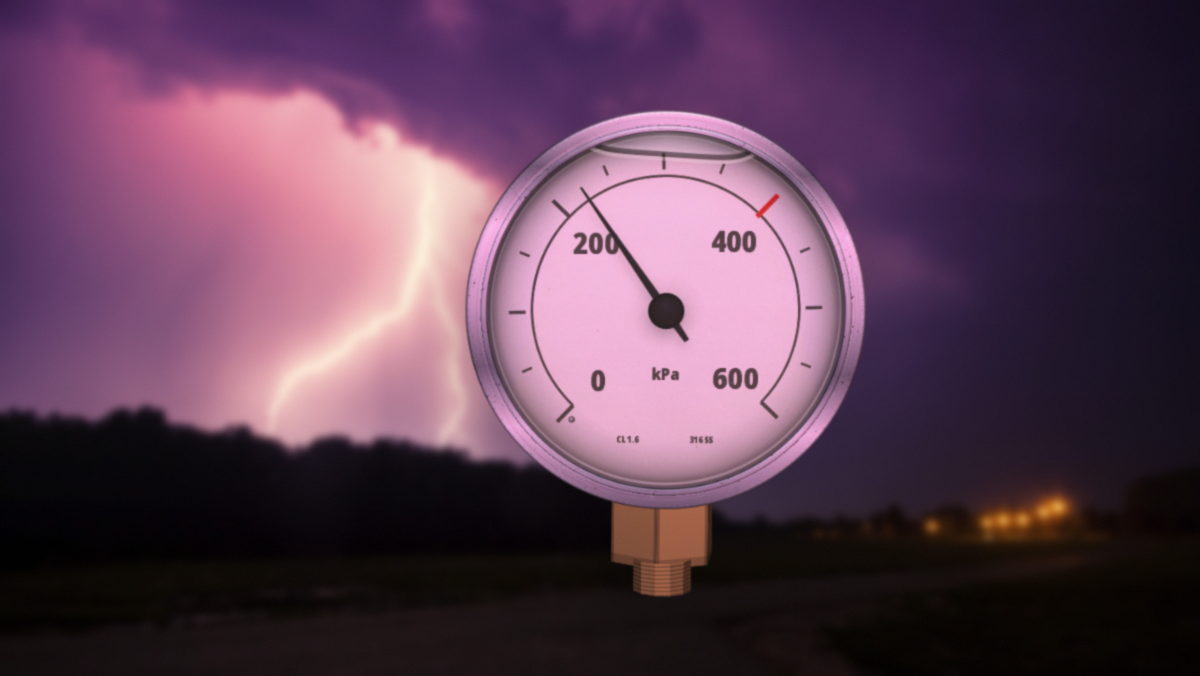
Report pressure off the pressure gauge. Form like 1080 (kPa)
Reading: 225 (kPa)
